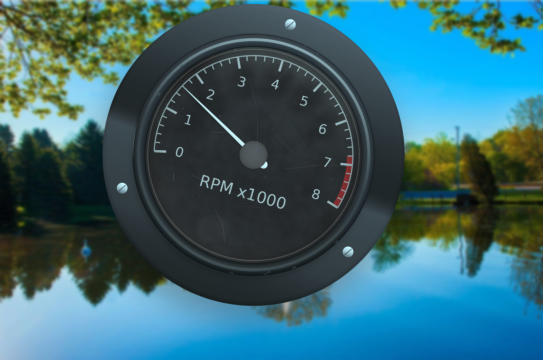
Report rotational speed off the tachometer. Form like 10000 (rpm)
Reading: 1600 (rpm)
